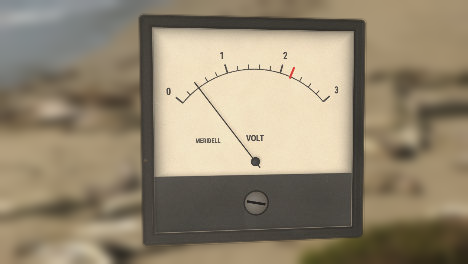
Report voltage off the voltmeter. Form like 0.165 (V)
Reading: 0.4 (V)
